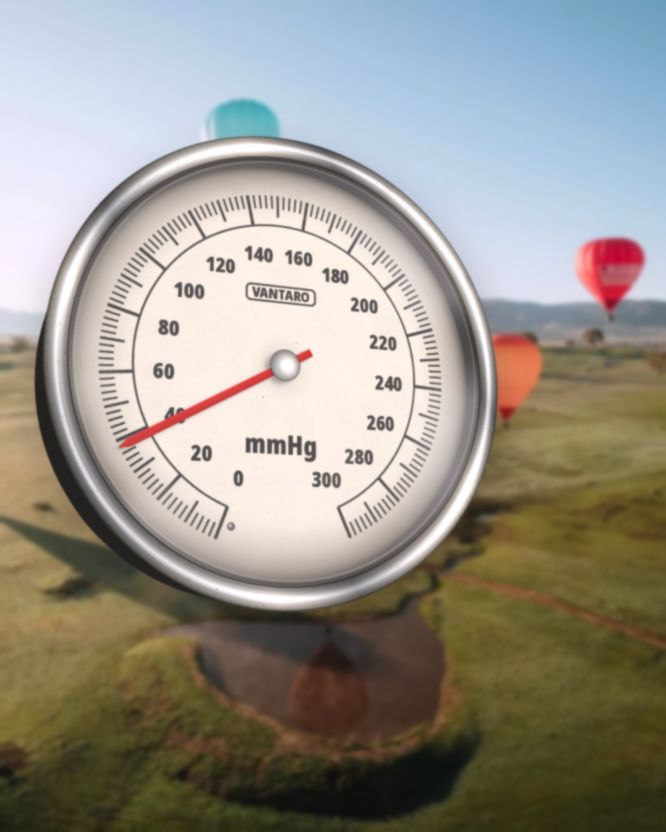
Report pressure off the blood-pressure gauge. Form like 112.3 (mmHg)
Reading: 38 (mmHg)
